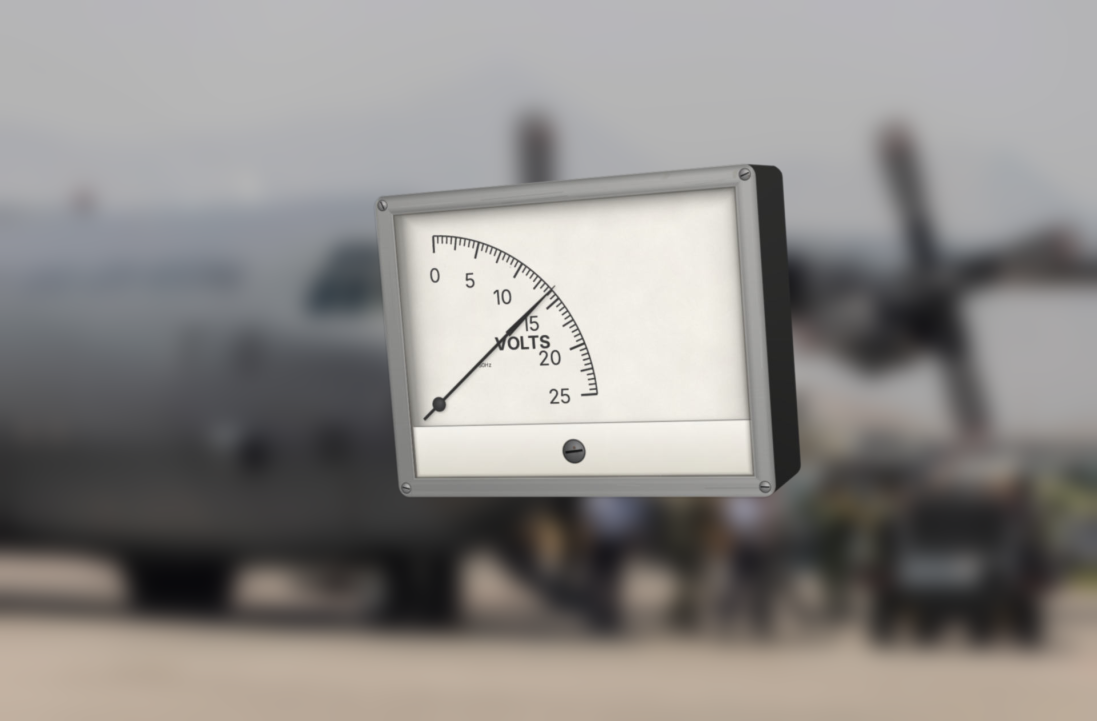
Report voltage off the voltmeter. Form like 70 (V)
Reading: 14 (V)
